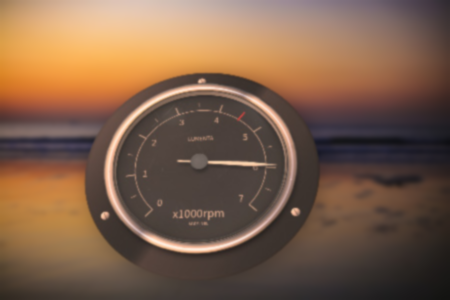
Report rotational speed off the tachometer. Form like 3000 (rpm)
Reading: 6000 (rpm)
